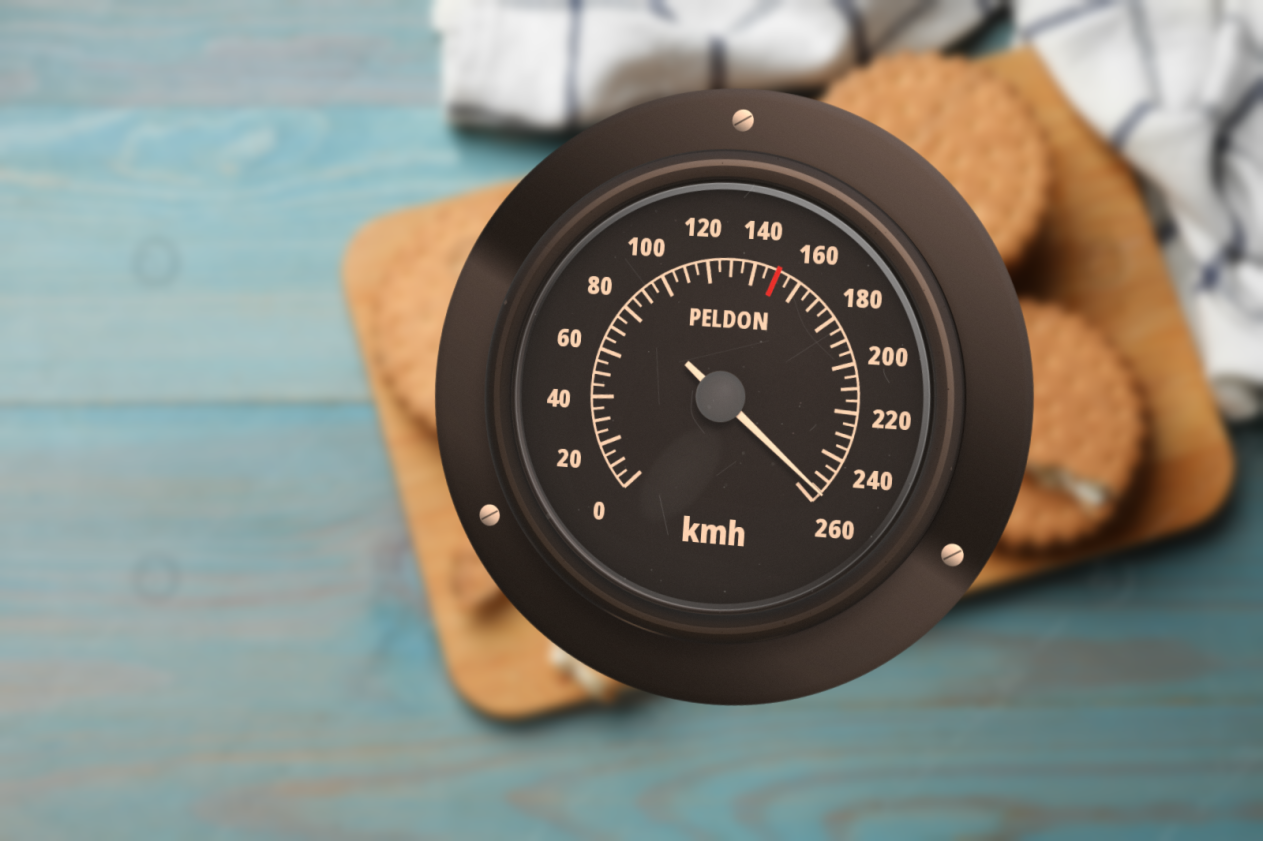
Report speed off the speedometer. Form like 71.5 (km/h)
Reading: 255 (km/h)
